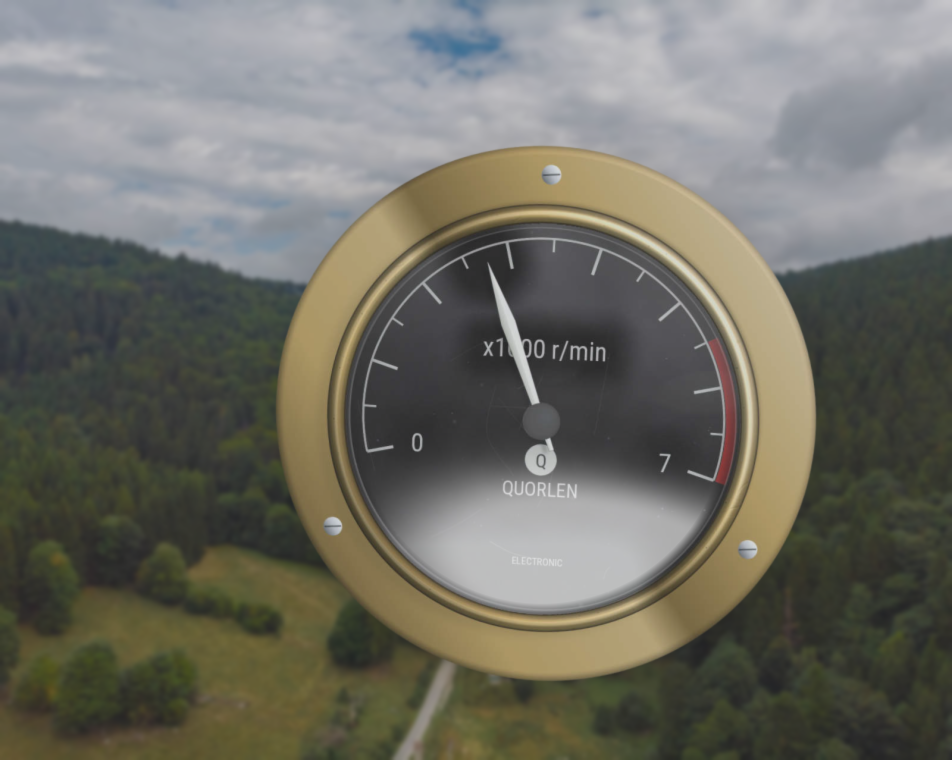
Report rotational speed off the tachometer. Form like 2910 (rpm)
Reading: 2750 (rpm)
